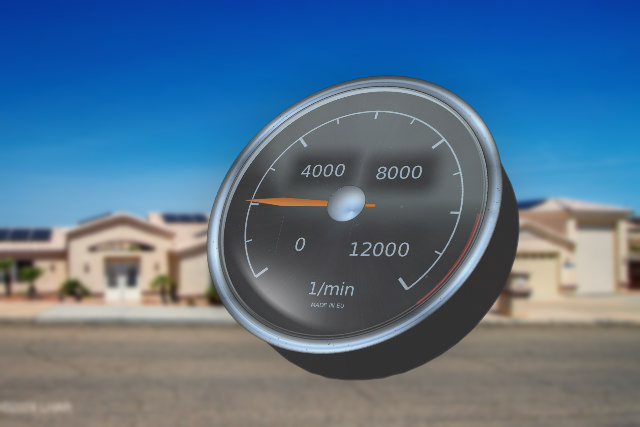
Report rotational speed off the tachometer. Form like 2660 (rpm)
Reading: 2000 (rpm)
